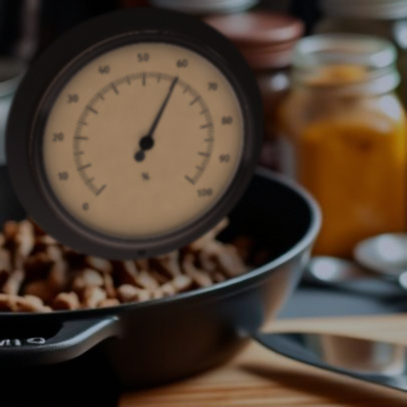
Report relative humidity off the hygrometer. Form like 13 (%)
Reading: 60 (%)
